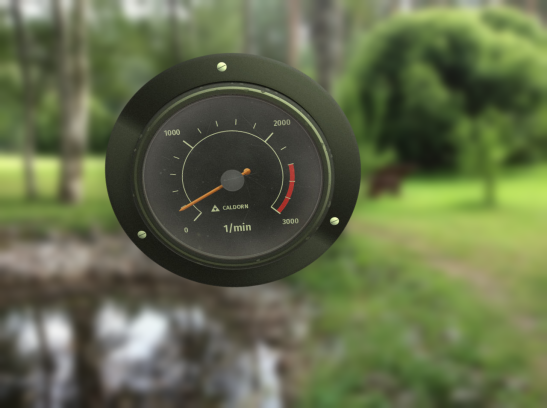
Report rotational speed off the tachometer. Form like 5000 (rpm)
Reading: 200 (rpm)
